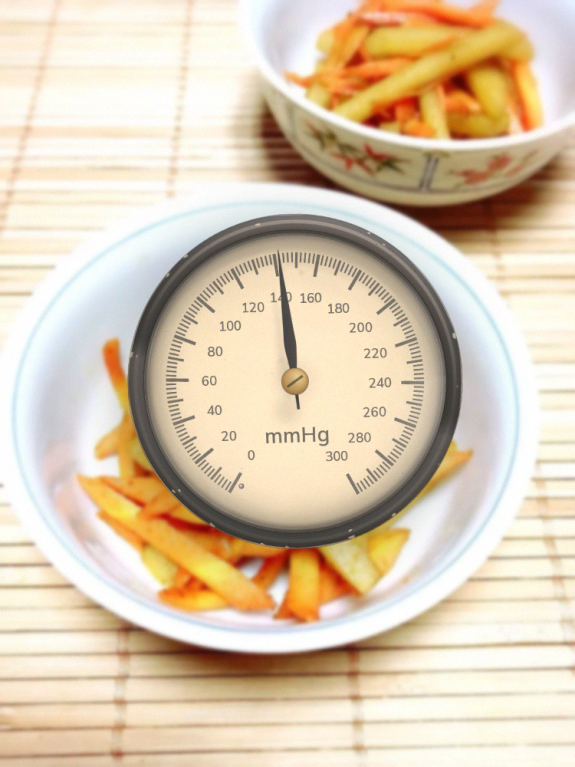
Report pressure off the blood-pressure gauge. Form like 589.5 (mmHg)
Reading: 142 (mmHg)
